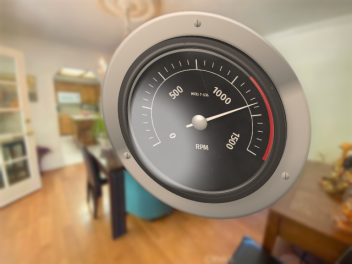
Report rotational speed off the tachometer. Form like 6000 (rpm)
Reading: 1175 (rpm)
